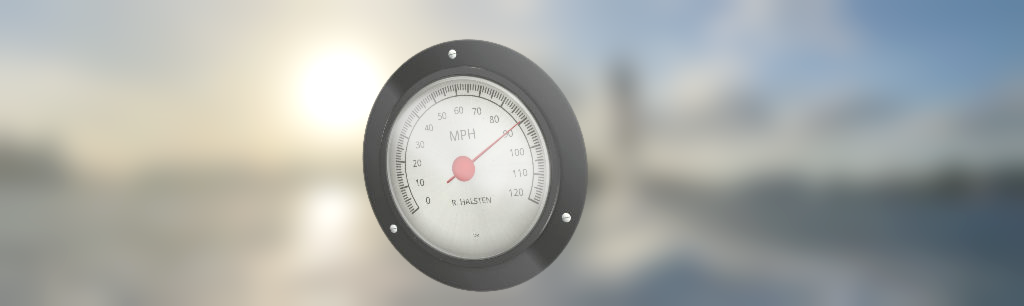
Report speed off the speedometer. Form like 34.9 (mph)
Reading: 90 (mph)
